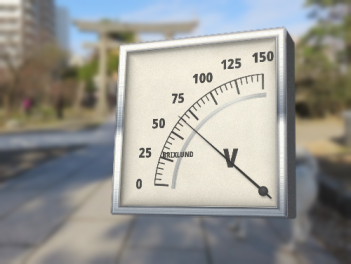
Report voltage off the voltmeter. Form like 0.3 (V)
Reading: 65 (V)
